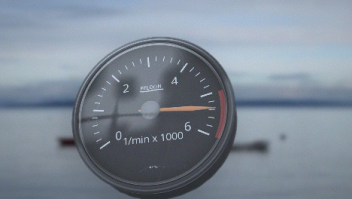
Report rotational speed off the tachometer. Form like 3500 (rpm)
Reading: 5400 (rpm)
